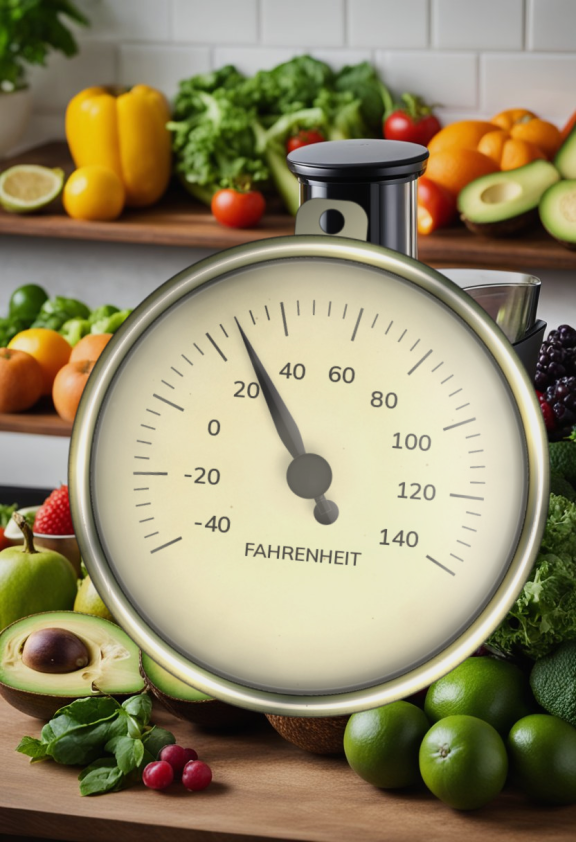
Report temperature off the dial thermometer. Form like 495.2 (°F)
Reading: 28 (°F)
